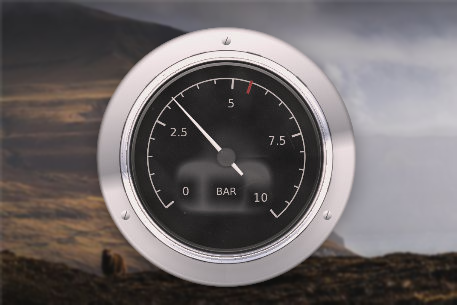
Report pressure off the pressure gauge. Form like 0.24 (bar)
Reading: 3.25 (bar)
